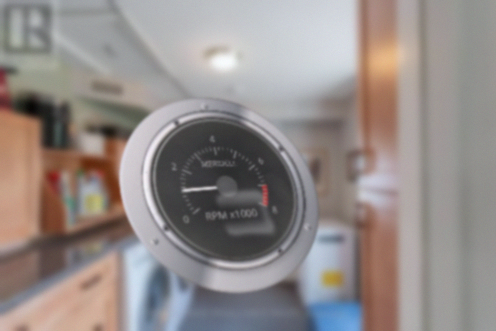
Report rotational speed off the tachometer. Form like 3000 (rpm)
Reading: 1000 (rpm)
